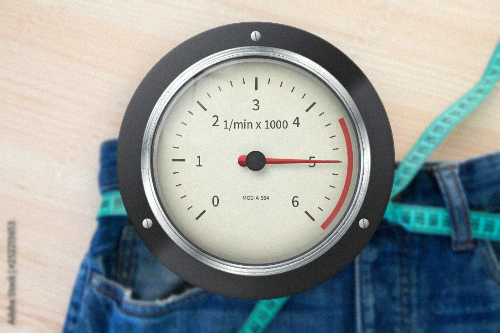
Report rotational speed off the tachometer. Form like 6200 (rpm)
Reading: 5000 (rpm)
